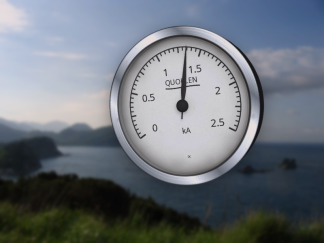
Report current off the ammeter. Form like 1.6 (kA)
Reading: 1.35 (kA)
